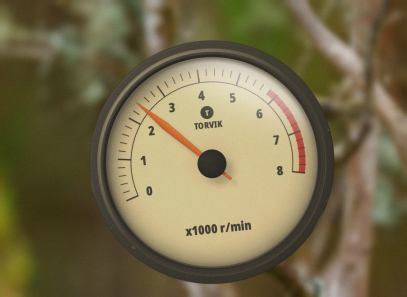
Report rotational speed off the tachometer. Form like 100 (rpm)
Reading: 2400 (rpm)
